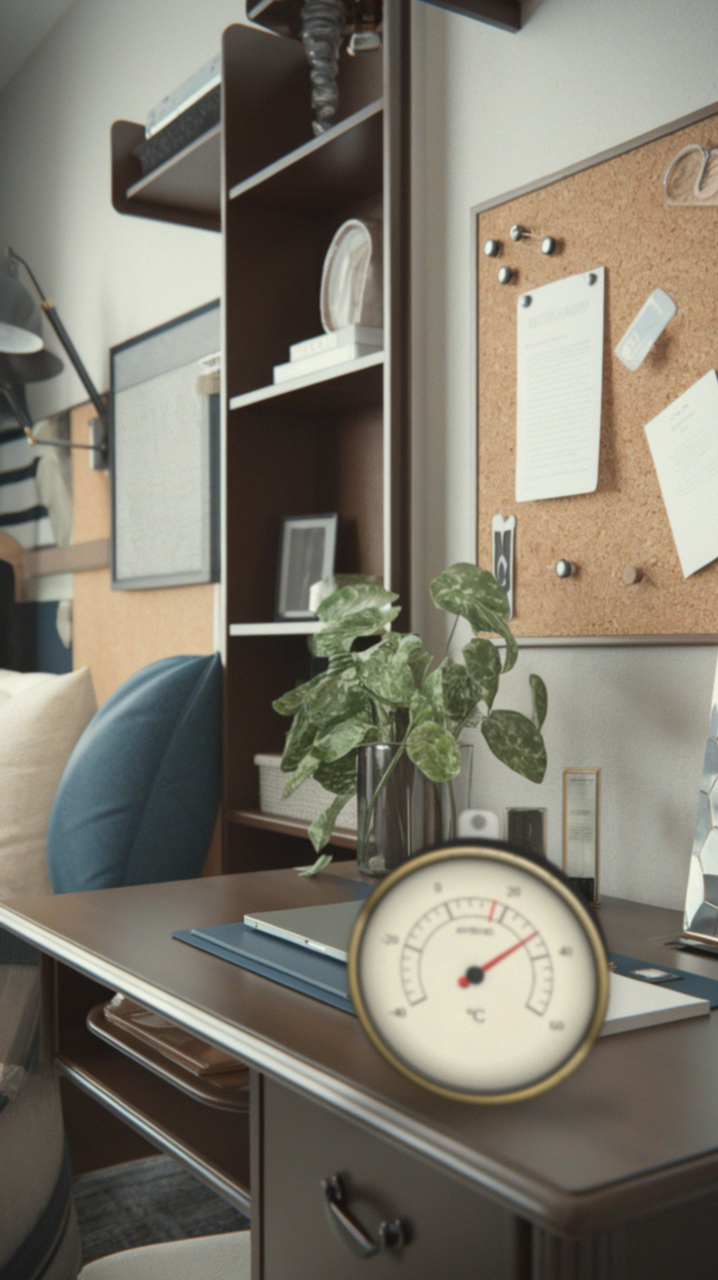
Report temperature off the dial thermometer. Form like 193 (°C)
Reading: 32 (°C)
